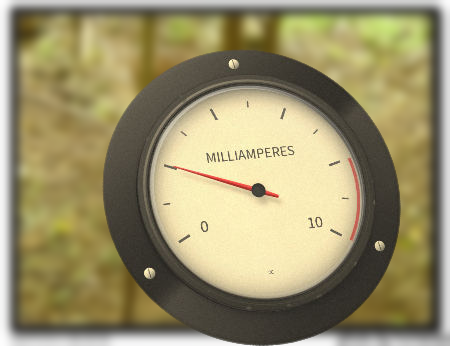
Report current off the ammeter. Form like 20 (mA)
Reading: 2 (mA)
